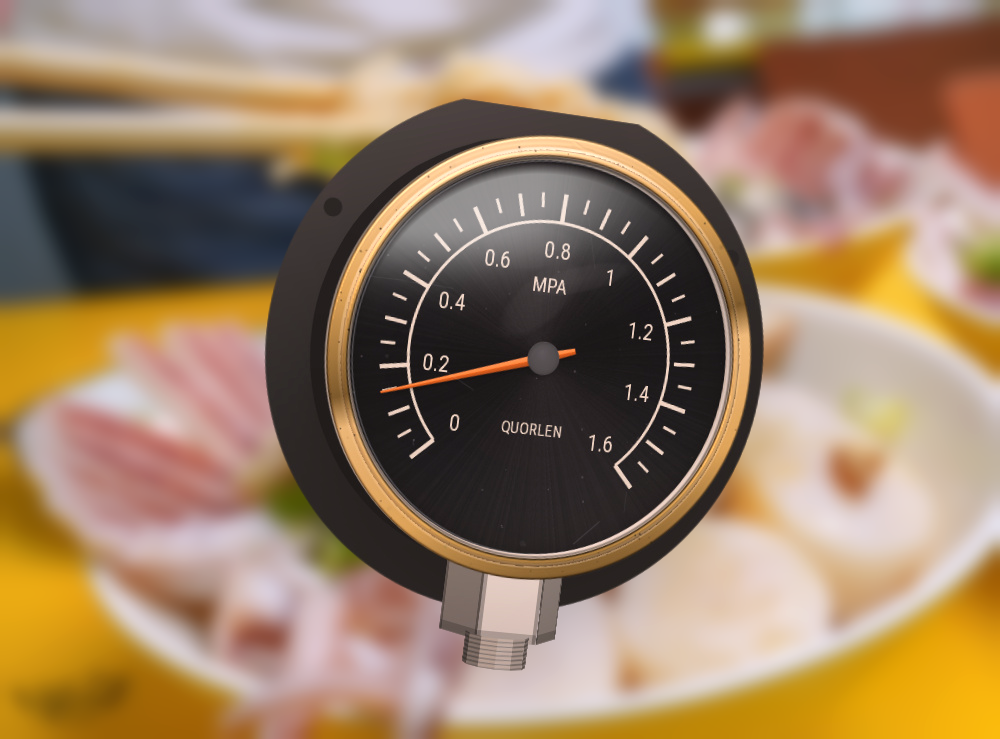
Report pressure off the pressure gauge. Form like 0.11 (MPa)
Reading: 0.15 (MPa)
